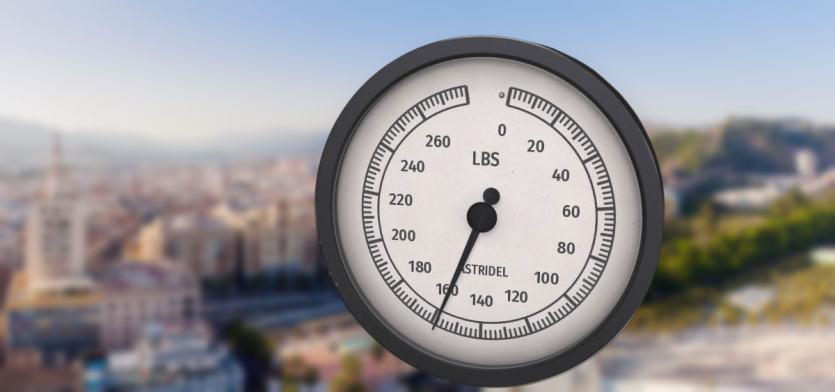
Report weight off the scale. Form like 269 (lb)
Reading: 158 (lb)
